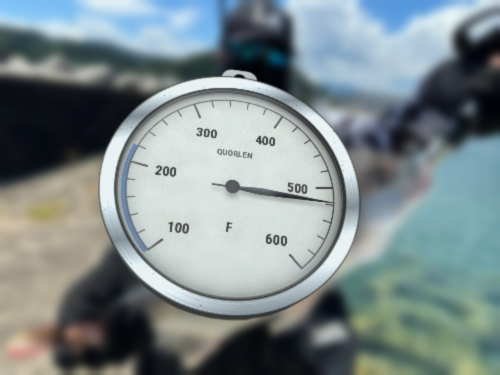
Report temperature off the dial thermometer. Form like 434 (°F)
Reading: 520 (°F)
